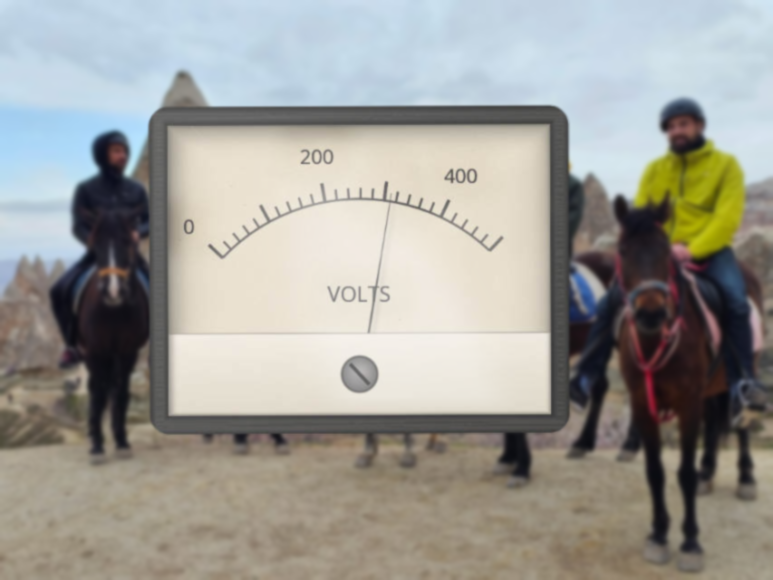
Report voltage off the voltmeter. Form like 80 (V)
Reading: 310 (V)
